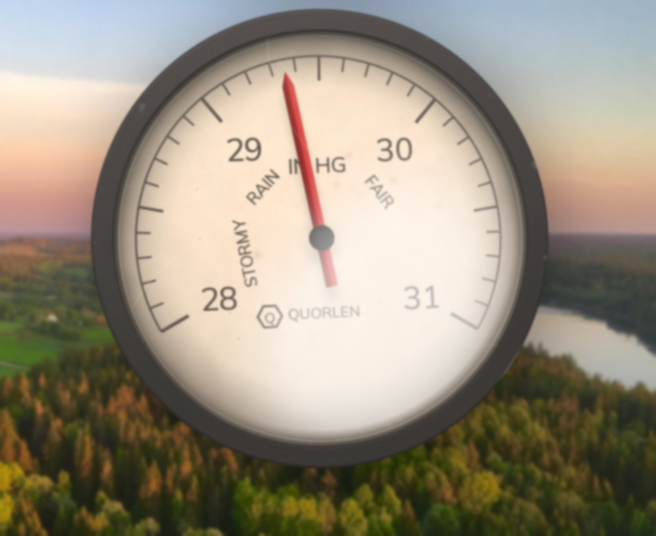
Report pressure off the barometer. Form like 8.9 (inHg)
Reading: 29.35 (inHg)
